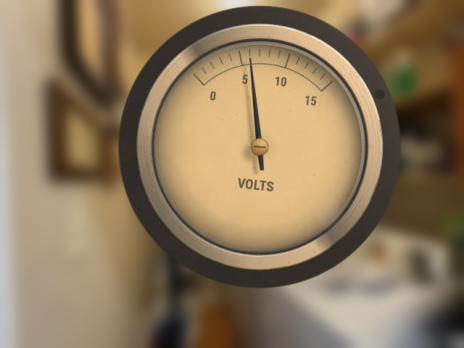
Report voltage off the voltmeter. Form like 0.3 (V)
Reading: 6 (V)
